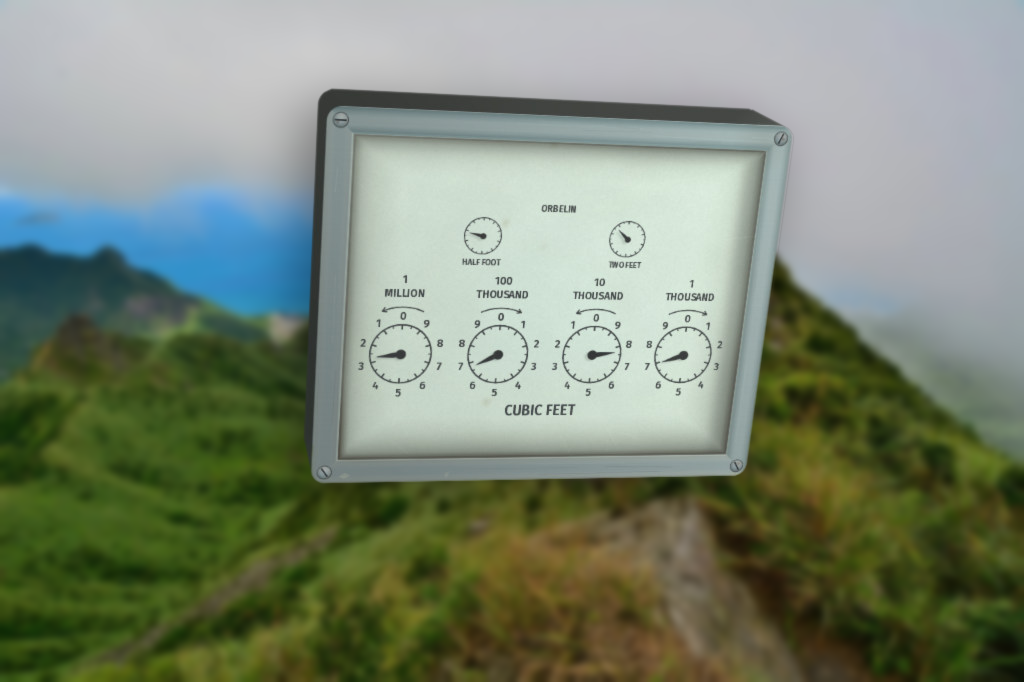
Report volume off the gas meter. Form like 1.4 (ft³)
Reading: 267700 (ft³)
